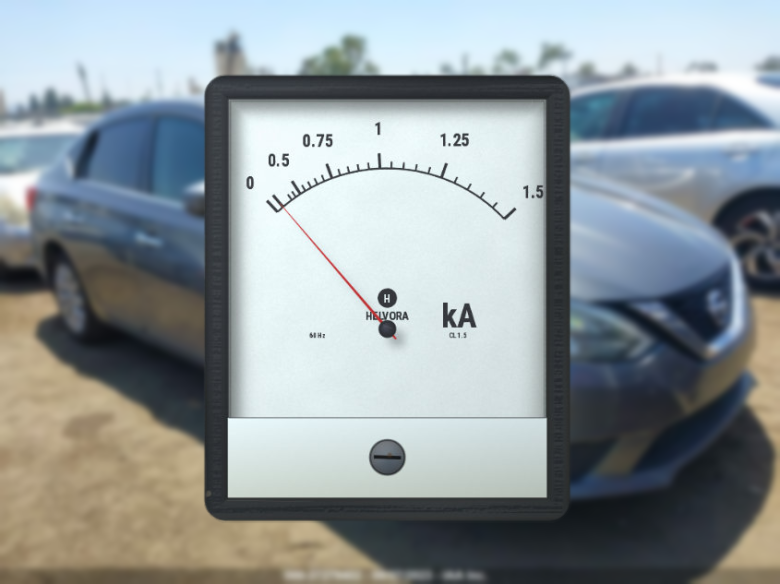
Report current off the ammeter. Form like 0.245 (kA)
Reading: 0.25 (kA)
